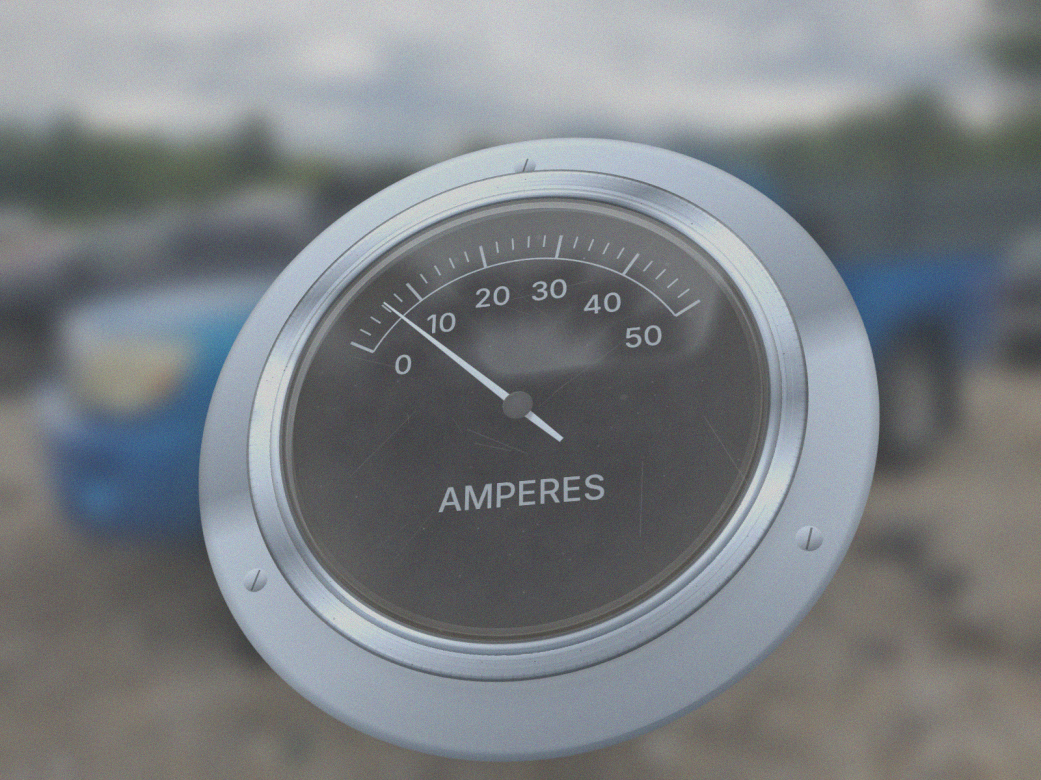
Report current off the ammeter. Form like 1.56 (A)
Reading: 6 (A)
